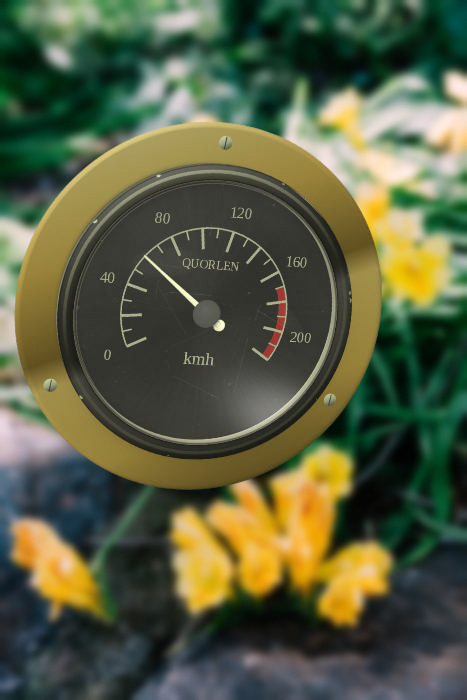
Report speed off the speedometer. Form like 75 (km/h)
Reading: 60 (km/h)
